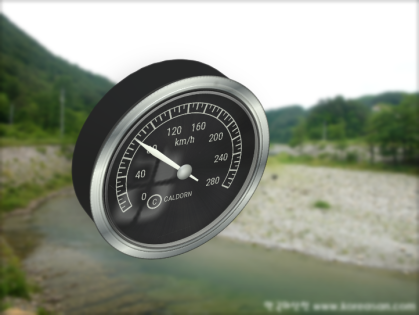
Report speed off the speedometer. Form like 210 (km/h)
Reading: 80 (km/h)
